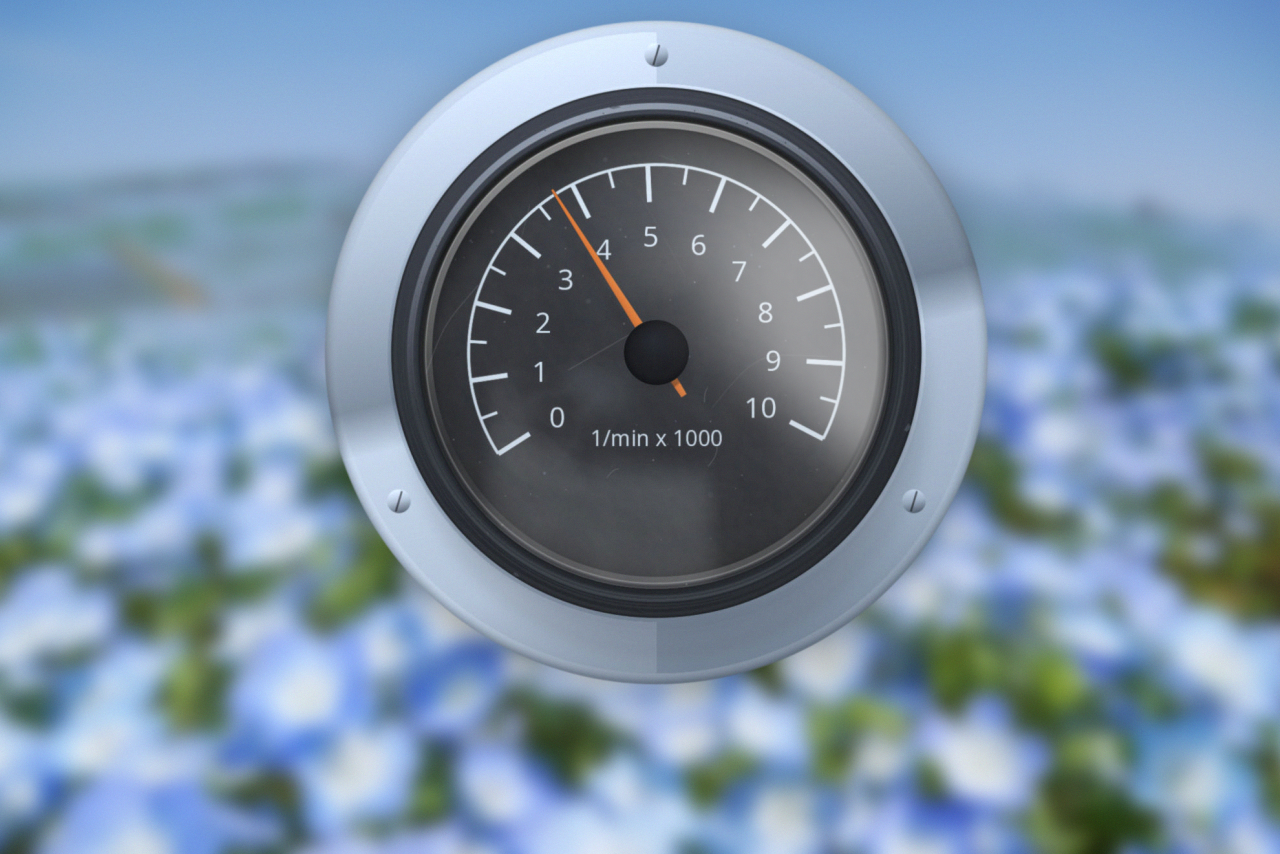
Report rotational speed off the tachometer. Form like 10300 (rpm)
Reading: 3750 (rpm)
